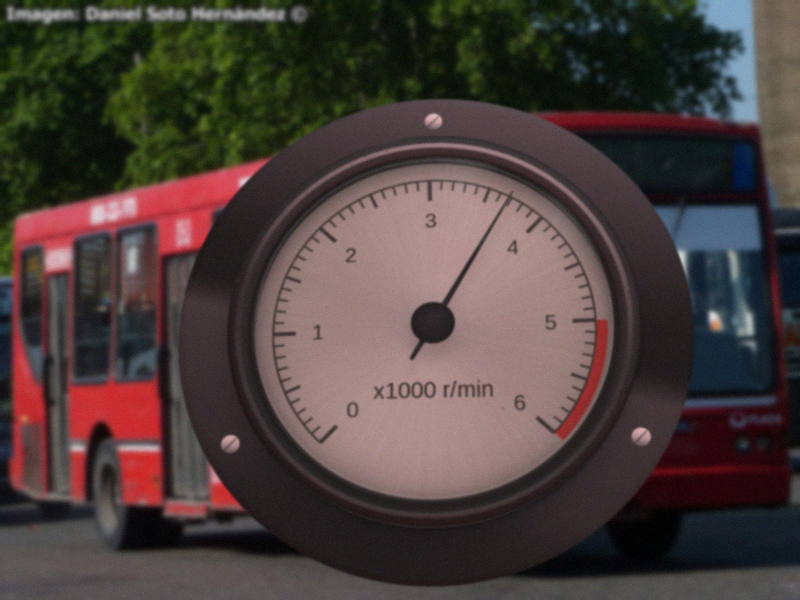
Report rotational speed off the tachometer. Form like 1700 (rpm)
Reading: 3700 (rpm)
